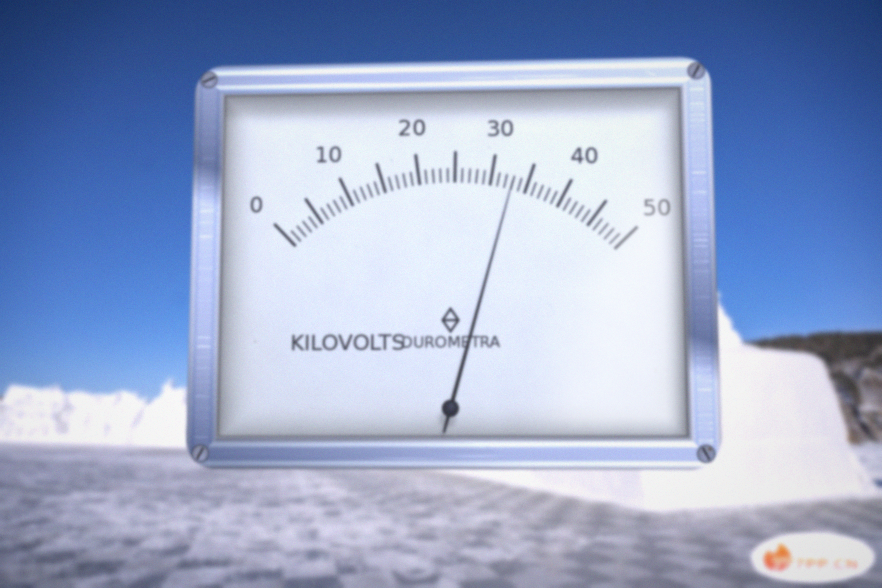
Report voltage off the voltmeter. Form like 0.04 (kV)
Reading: 33 (kV)
